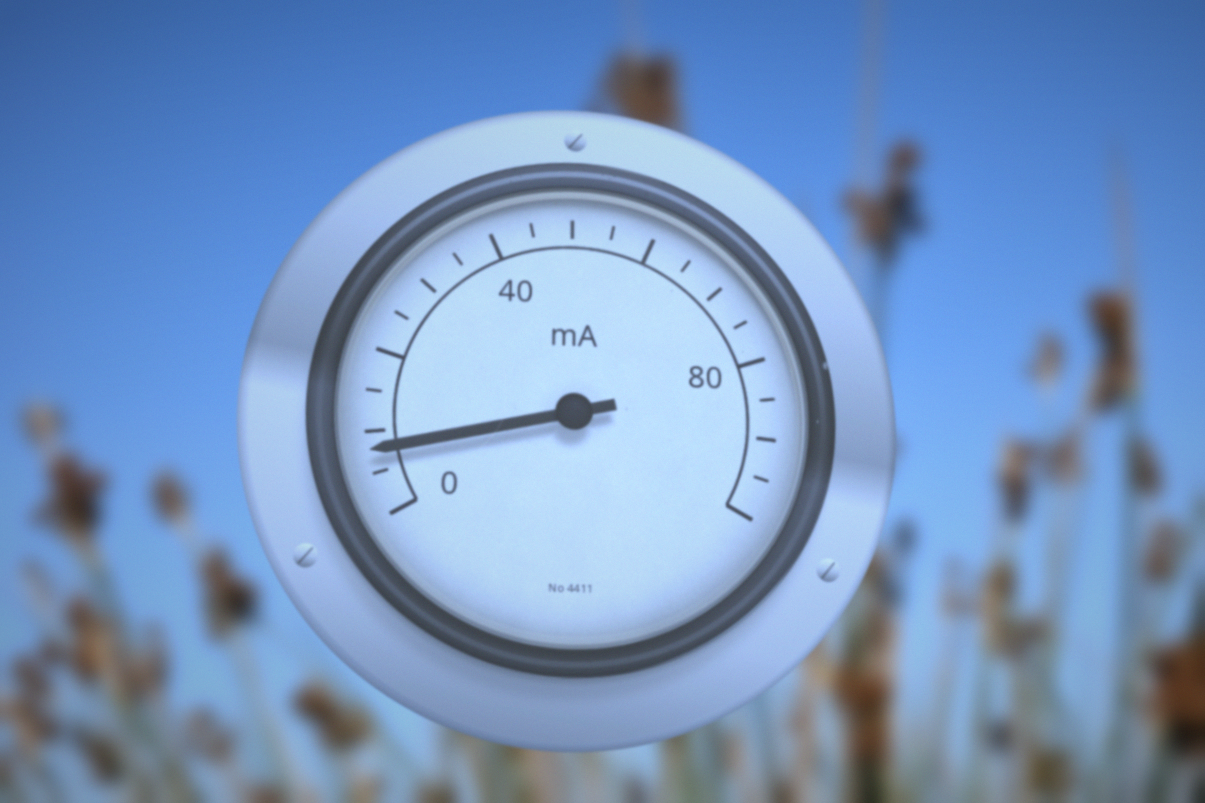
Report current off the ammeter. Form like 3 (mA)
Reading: 7.5 (mA)
